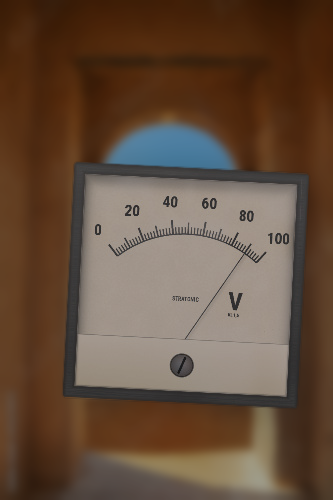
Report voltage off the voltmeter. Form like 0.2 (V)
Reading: 90 (V)
